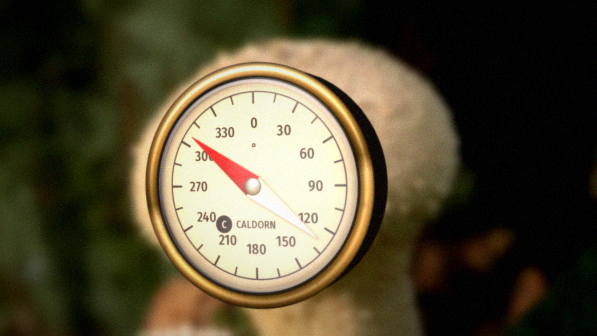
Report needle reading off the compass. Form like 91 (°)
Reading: 307.5 (°)
